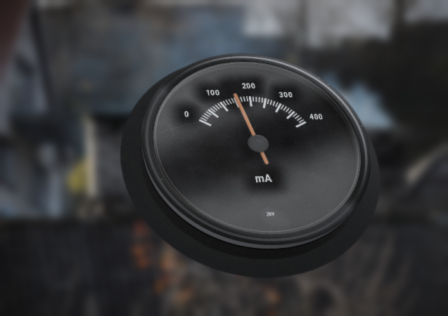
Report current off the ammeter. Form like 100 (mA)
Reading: 150 (mA)
